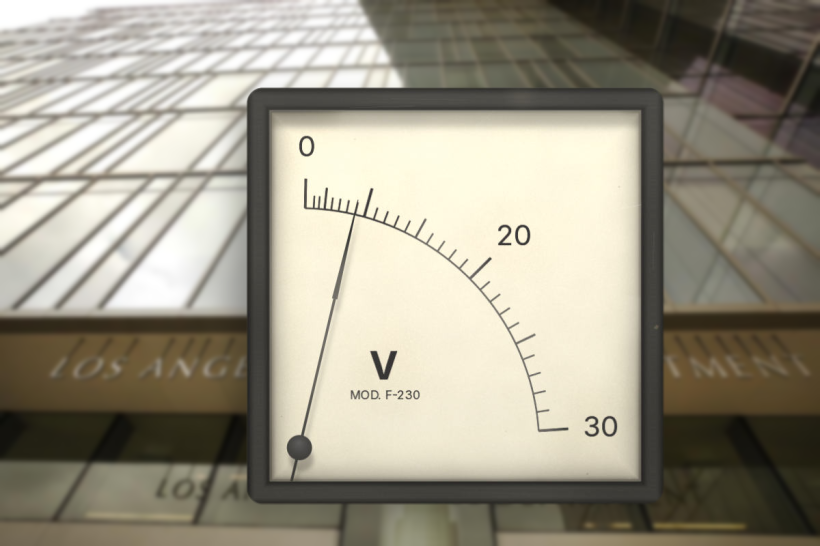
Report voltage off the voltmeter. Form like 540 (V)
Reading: 9 (V)
